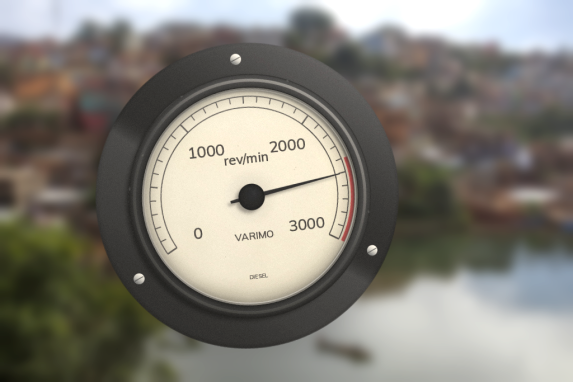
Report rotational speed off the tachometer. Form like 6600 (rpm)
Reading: 2500 (rpm)
